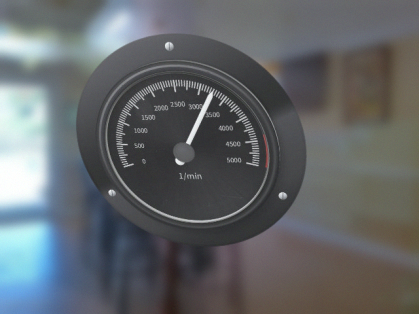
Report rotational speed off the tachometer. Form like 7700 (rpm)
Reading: 3250 (rpm)
